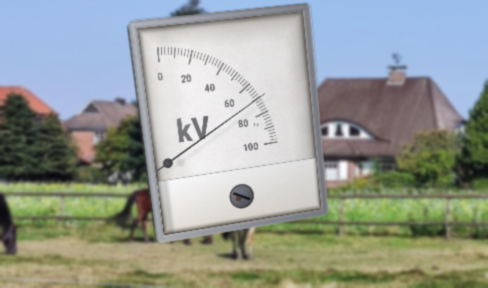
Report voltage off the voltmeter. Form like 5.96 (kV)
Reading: 70 (kV)
